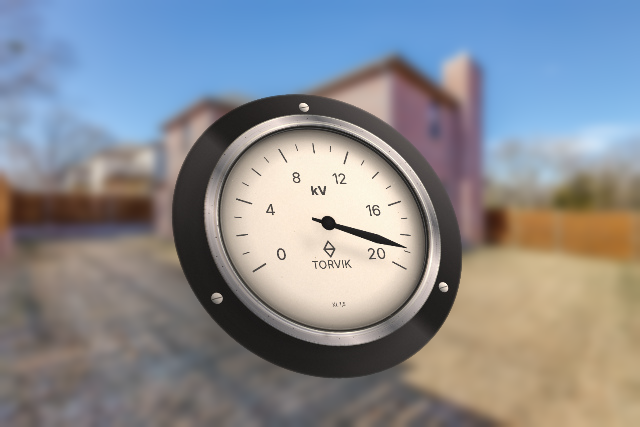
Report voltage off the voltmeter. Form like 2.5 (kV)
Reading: 19 (kV)
